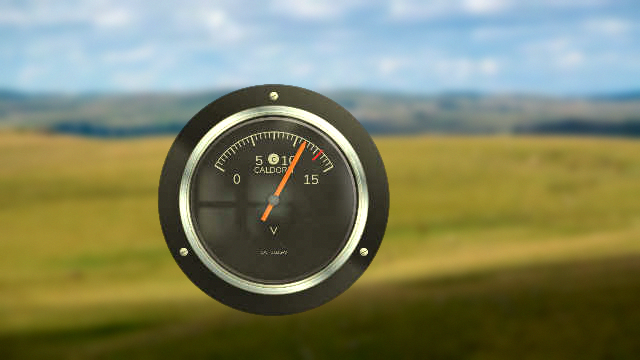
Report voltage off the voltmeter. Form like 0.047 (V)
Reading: 11 (V)
